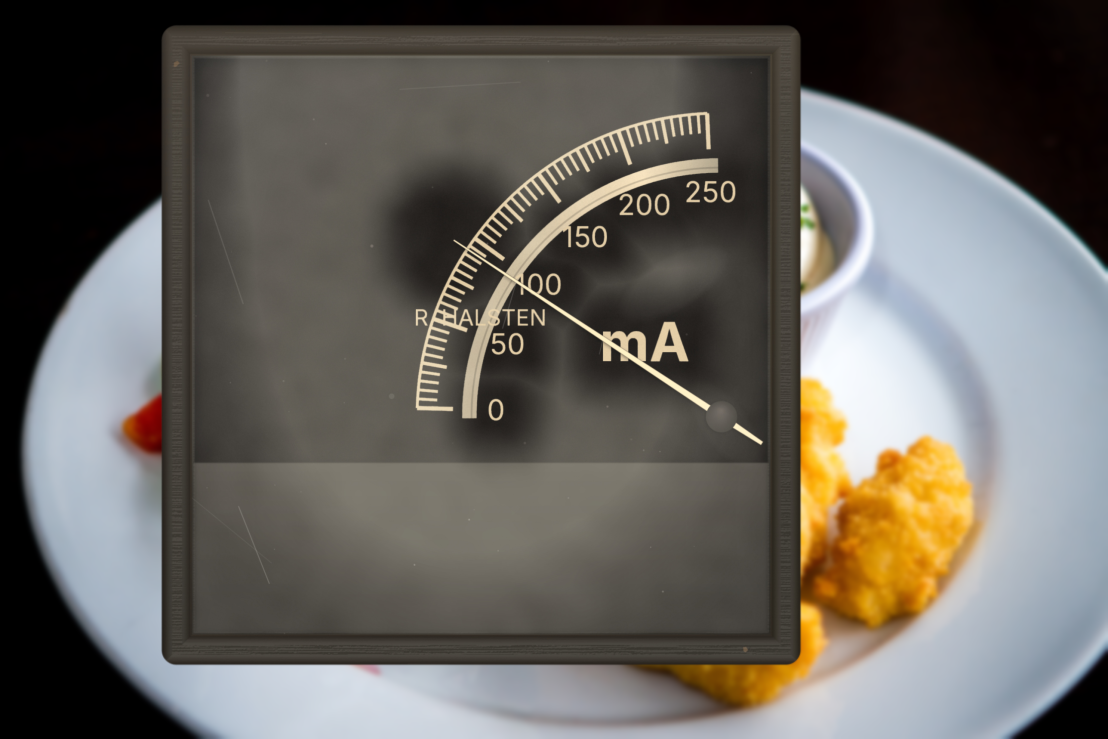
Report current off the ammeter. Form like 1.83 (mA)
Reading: 92.5 (mA)
